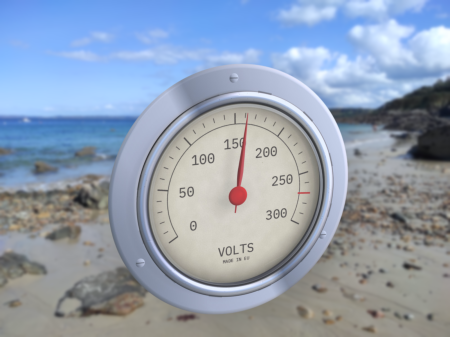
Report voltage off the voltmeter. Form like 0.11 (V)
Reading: 160 (V)
